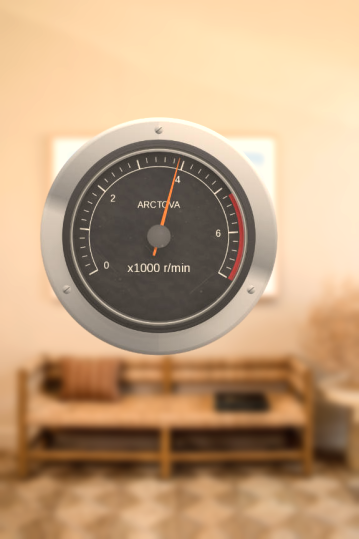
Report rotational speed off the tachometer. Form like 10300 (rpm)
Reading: 3900 (rpm)
